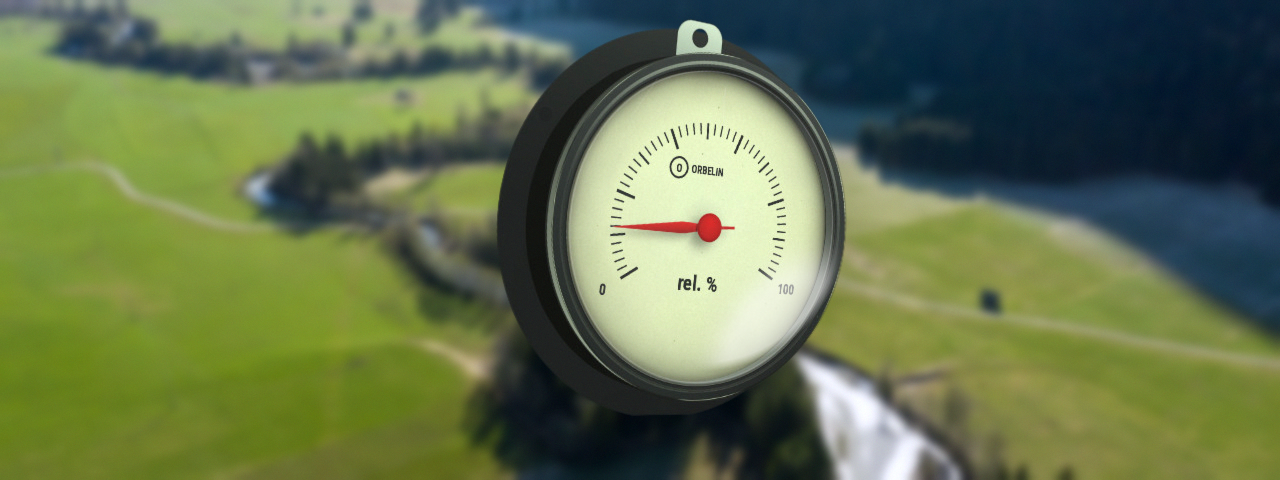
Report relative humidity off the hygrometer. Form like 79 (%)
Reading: 12 (%)
